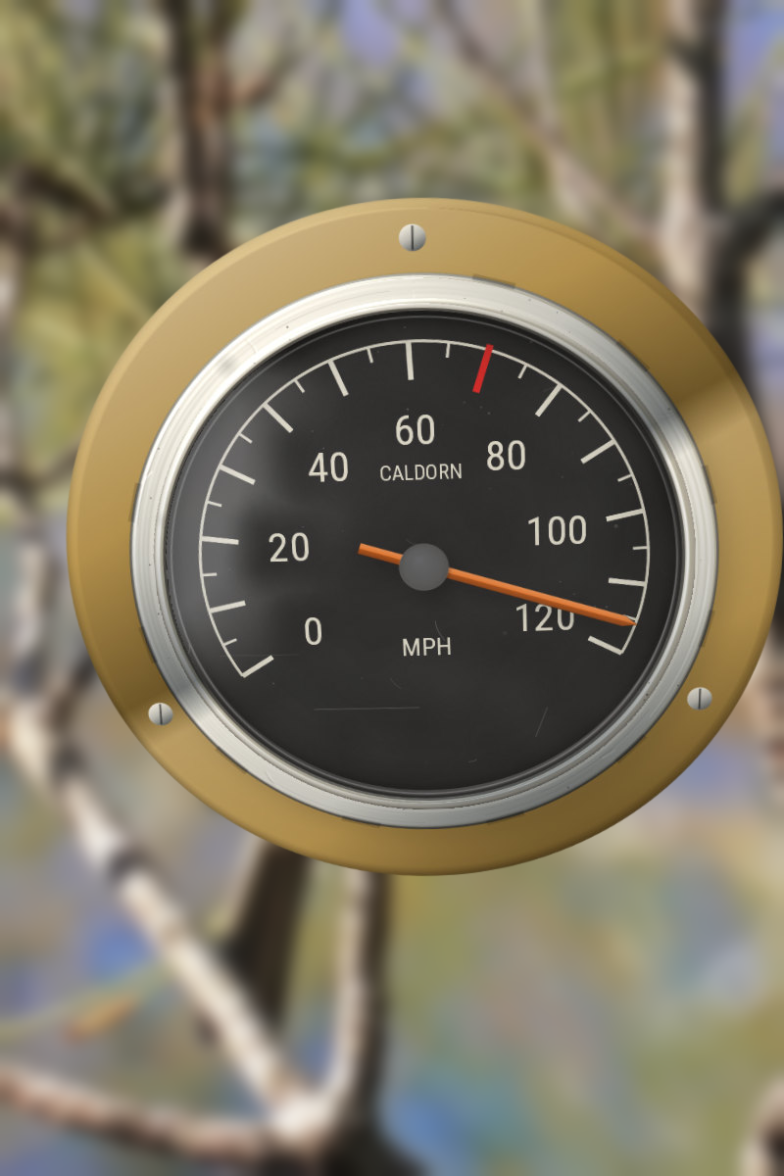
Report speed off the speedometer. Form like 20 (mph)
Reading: 115 (mph)
